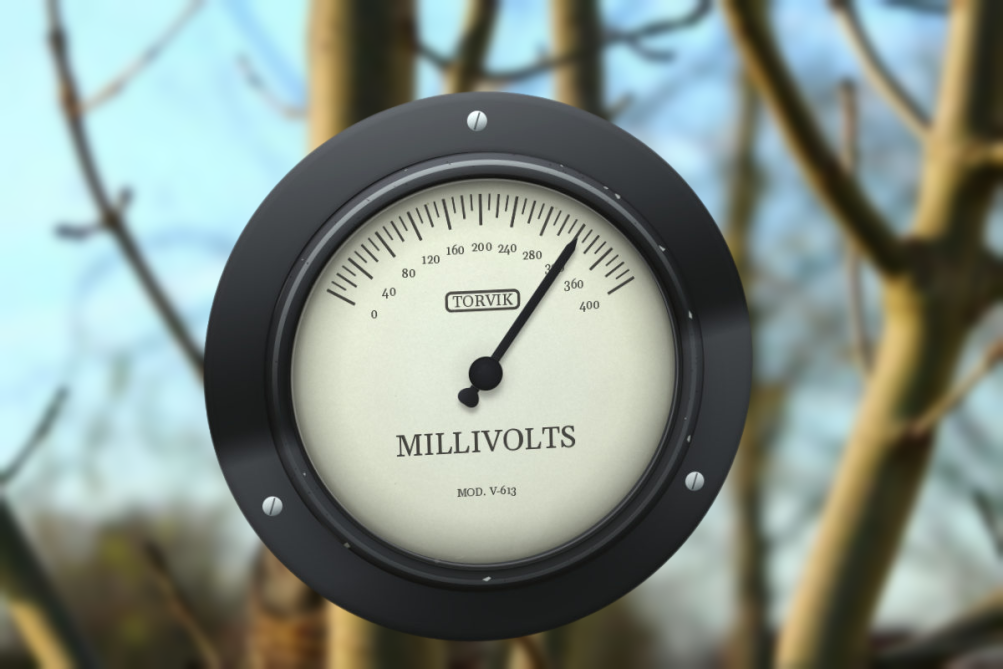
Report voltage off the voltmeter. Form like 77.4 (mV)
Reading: 320 (mV)
